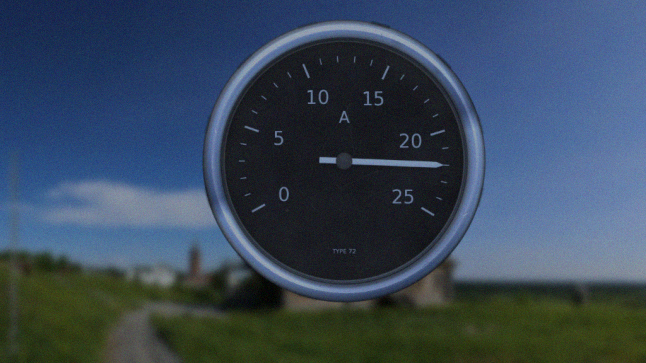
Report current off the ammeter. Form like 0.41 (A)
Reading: 22 (A)
